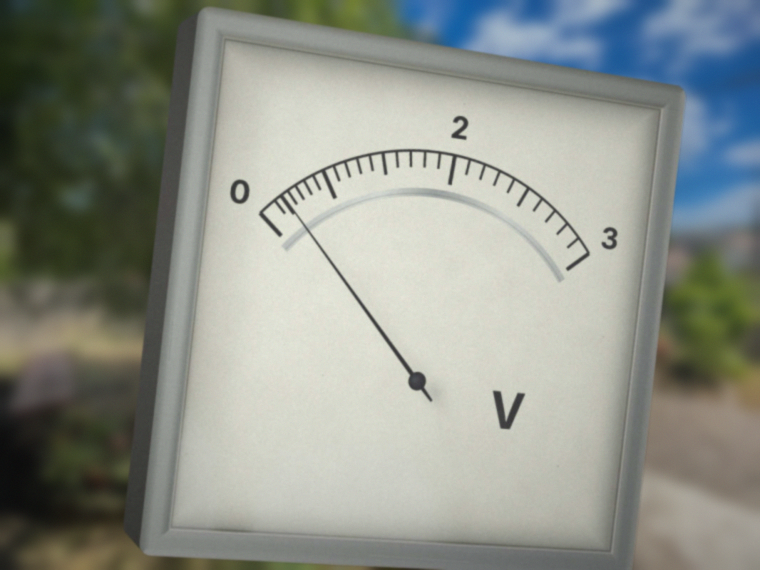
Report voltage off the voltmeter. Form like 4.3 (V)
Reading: 0.5 (V)
